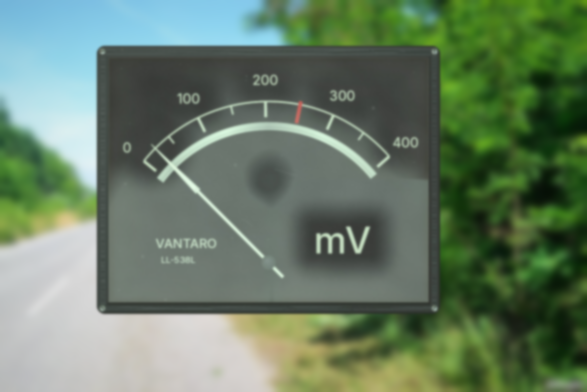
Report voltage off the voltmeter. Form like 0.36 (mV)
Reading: 25 (mV)
